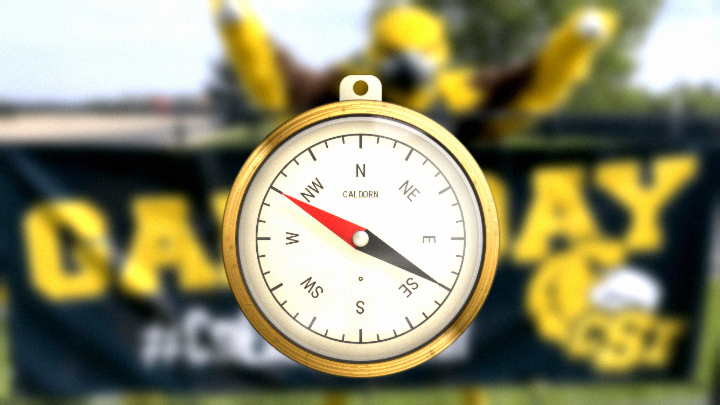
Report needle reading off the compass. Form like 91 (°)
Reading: 300 (°)
